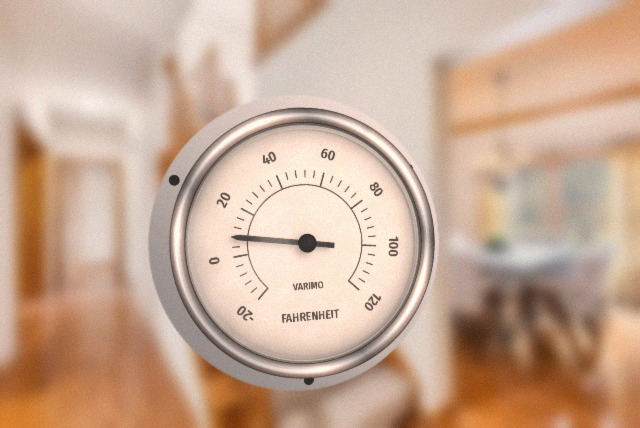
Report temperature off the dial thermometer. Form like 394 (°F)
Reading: 8 (°F)
